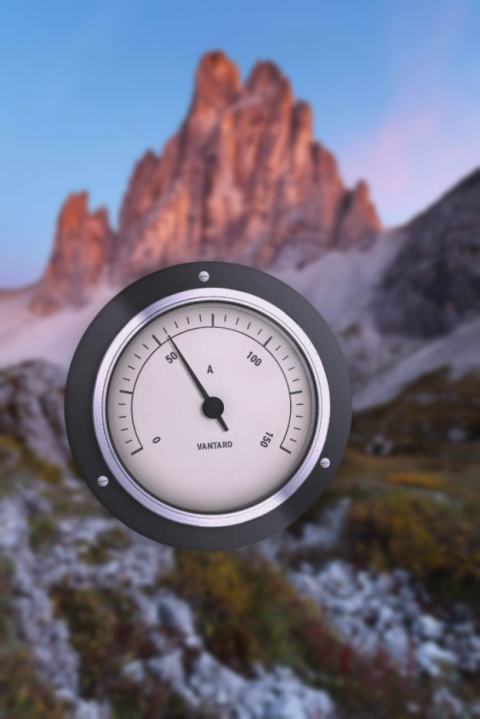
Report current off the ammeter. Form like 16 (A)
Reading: 55 (A)
